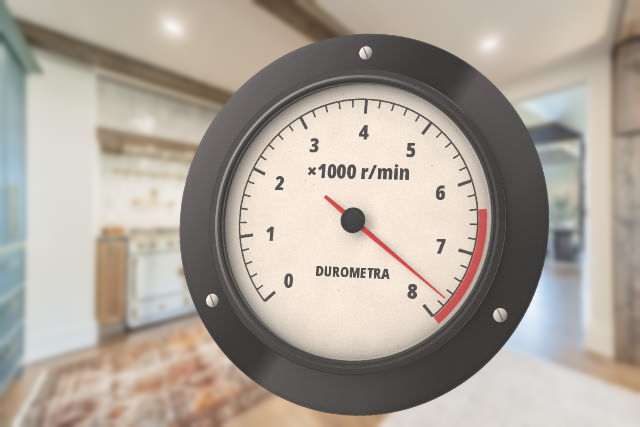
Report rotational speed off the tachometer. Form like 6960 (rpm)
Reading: 7700 (rpm)
